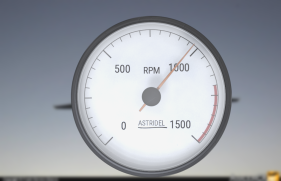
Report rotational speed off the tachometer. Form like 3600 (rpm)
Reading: 975 (rpm)
